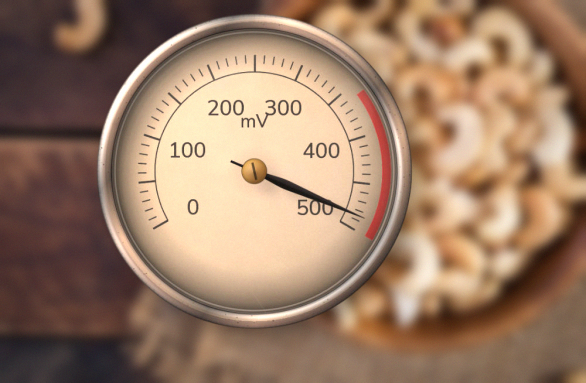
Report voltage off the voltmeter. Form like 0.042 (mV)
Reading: 485 (mV)
